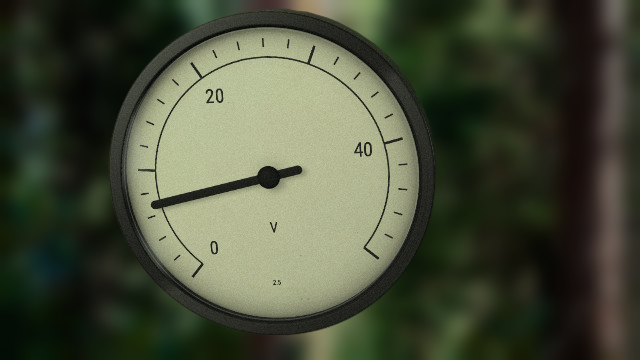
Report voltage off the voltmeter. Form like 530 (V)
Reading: 7 (V)
